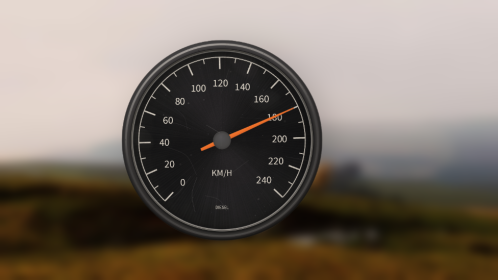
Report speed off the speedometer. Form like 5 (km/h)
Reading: 180 (km/h)
